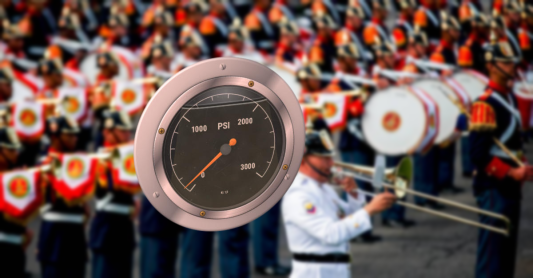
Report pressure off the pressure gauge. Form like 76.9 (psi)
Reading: 100 (psi)
